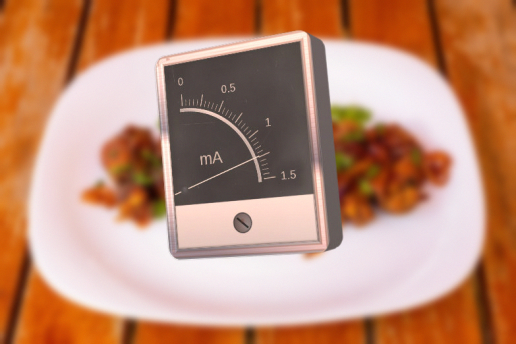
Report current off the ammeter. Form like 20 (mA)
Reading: 1.25 (mA)
